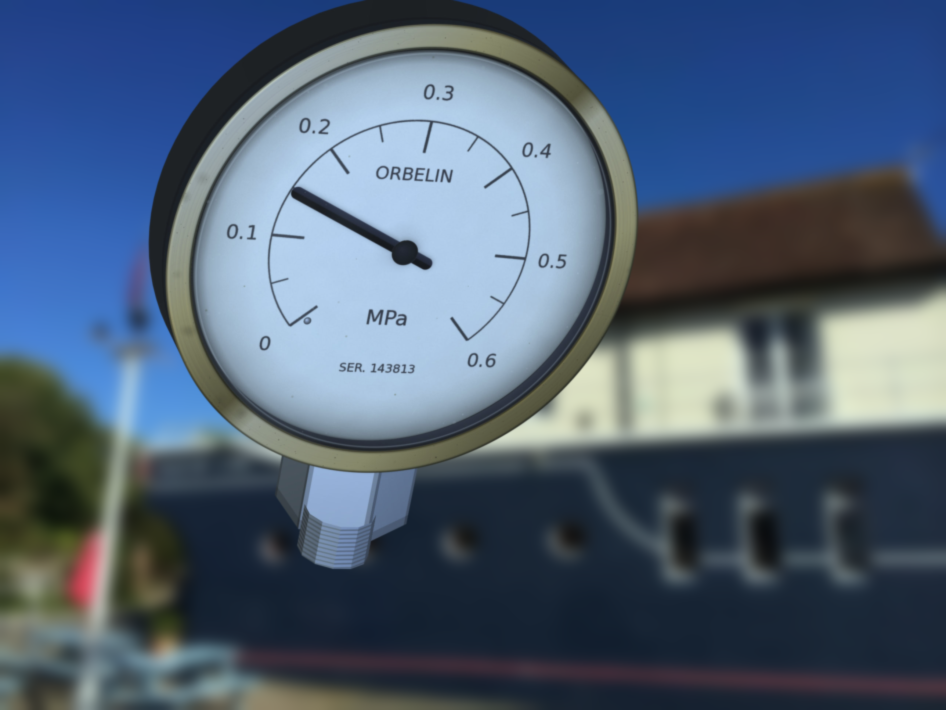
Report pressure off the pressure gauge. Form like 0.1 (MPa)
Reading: 0.15 (MPa)
